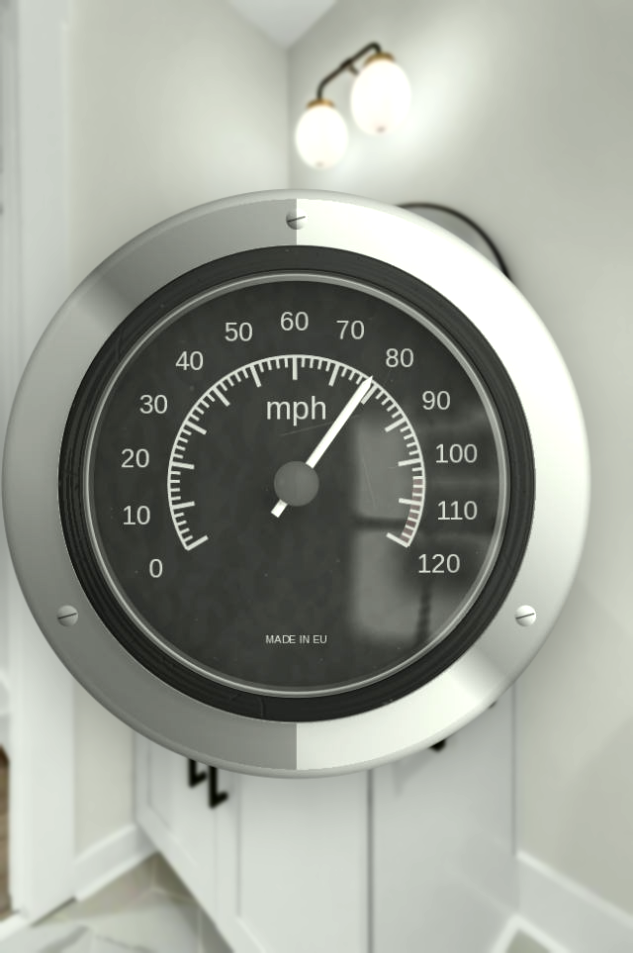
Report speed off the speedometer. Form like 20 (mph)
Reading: 78 (mph)
